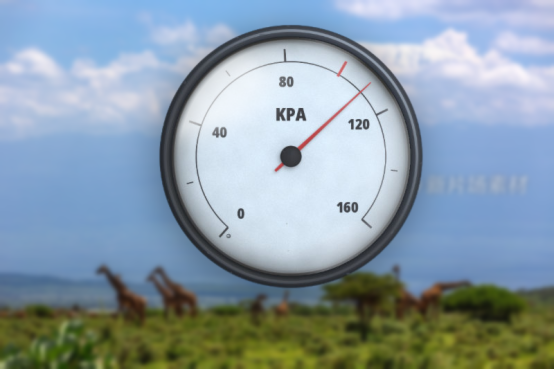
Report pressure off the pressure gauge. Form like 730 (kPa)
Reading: 110 (kPa)
